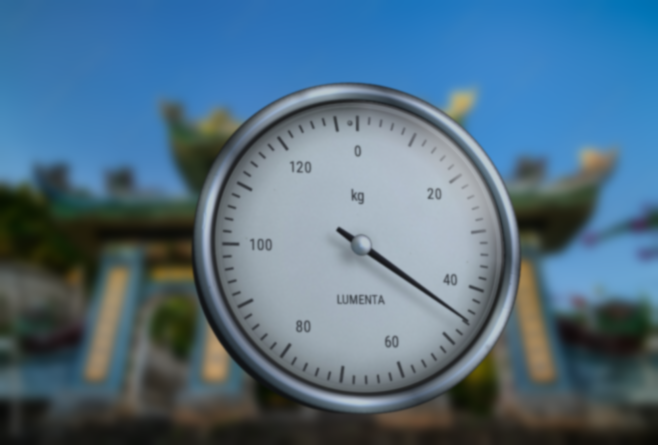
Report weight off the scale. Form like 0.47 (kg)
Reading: 46 (kg)
